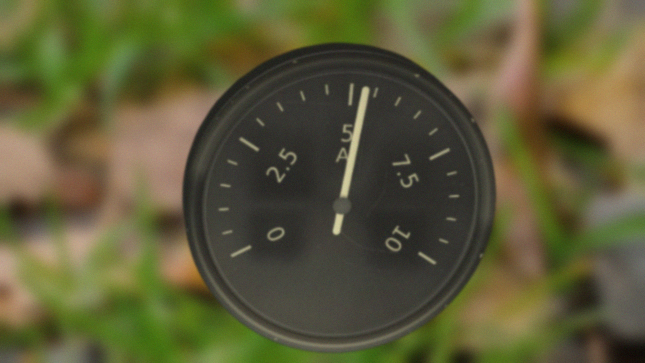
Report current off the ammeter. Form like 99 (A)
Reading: 5.25 (A)
